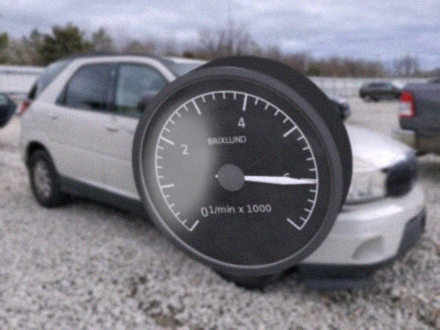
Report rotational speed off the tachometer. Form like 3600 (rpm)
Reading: 6000 (rpm)
